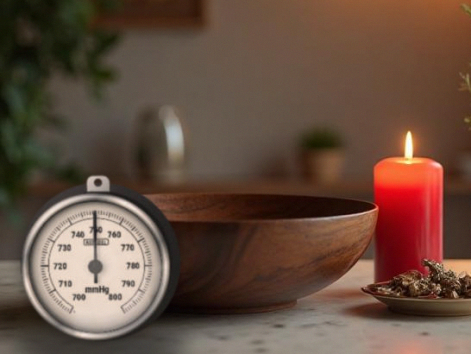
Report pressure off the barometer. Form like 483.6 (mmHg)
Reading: 750 (mmHg)
